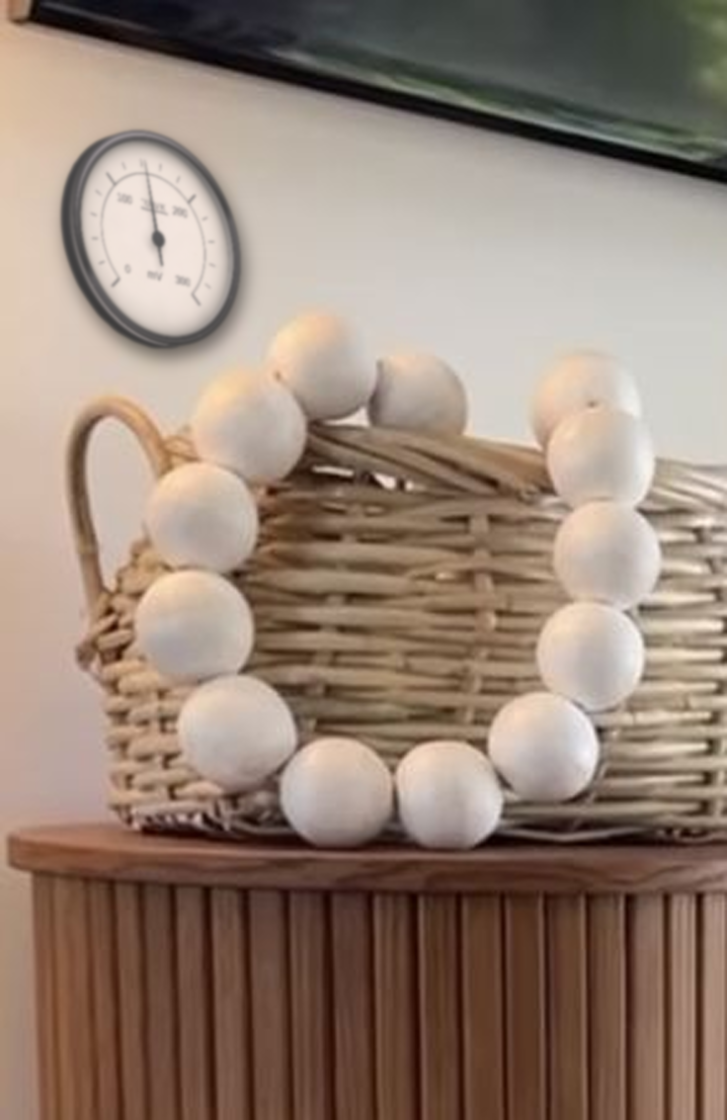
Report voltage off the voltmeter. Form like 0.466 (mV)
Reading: 140 (mV)
